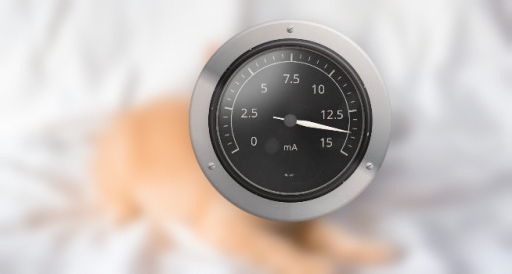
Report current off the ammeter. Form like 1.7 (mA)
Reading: 13.75 (mA)
